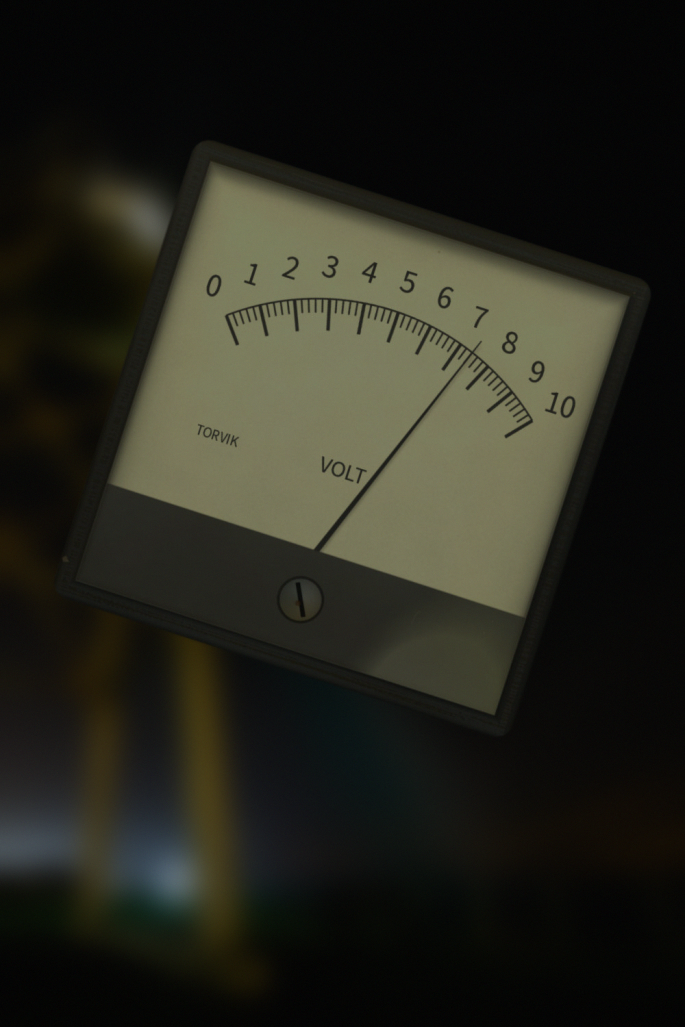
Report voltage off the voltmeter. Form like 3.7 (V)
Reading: 7.4 (V)
